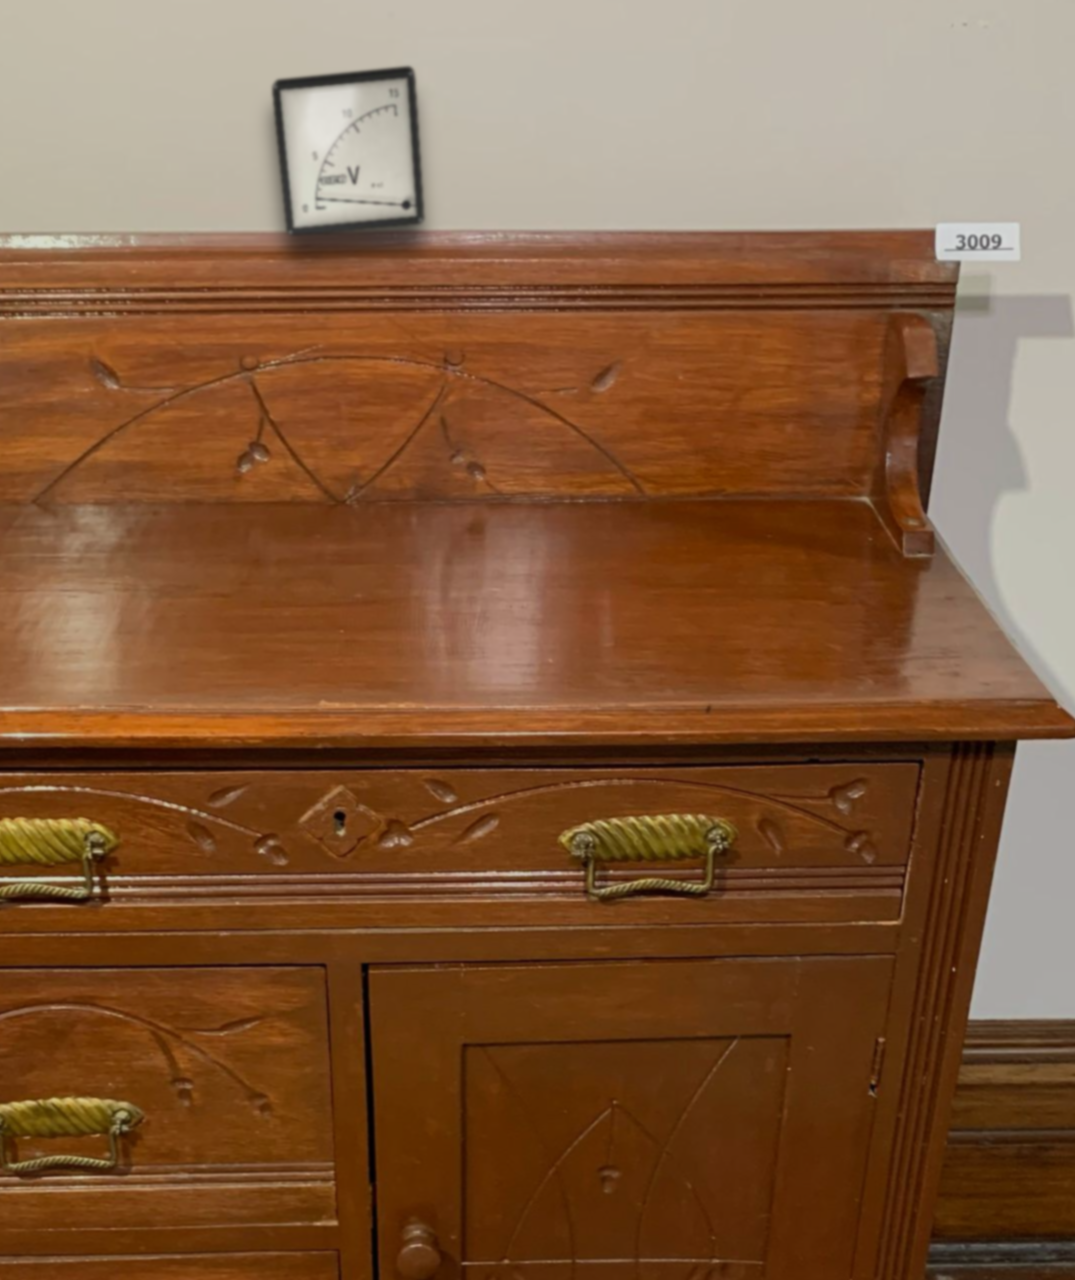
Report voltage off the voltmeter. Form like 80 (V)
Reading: 1 (V)
